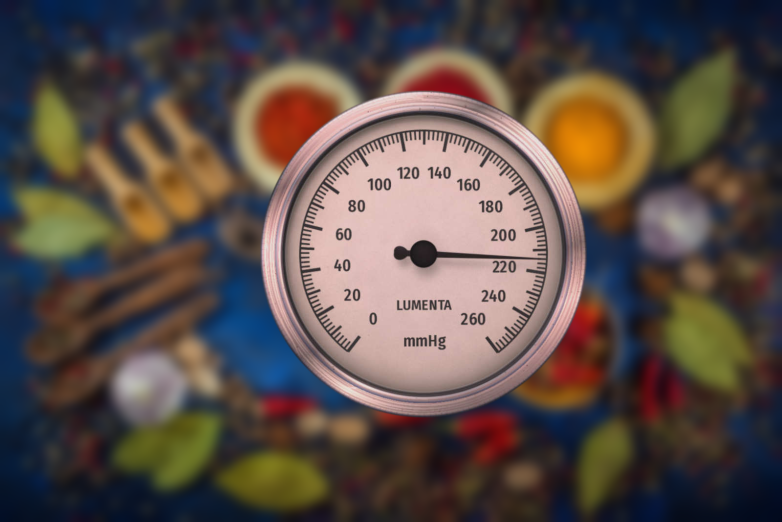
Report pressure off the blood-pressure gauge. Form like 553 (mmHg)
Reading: 214 (mmHg)
